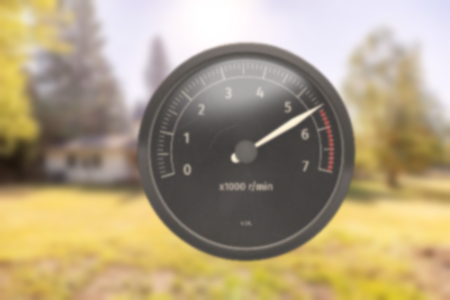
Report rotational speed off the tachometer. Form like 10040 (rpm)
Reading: 5500 (rpm)
